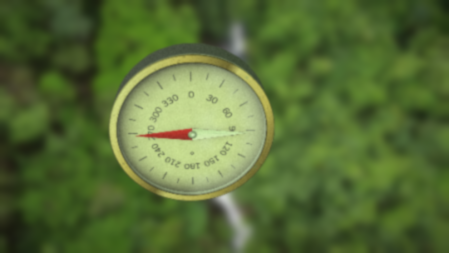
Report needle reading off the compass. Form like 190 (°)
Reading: 270 (°)
